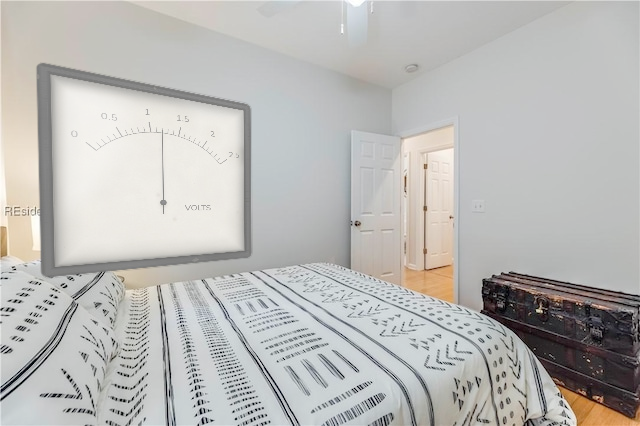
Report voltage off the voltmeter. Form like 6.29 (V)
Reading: 1.2 (V)
